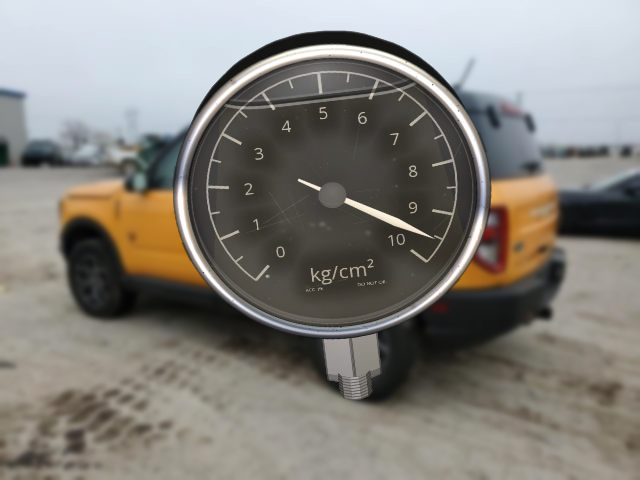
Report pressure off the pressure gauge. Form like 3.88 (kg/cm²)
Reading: 9.5 (kg/cm²)
